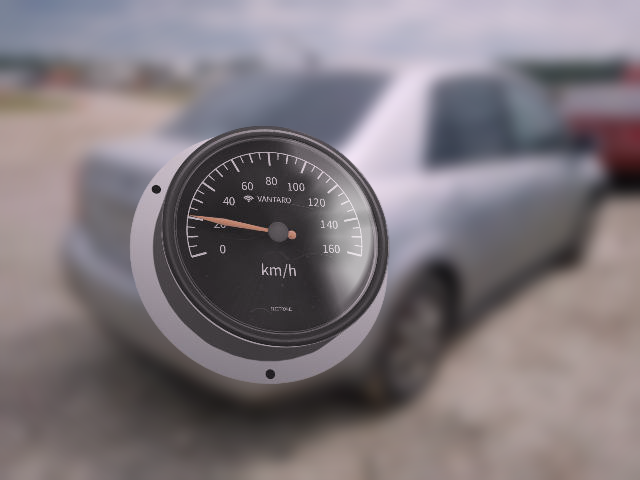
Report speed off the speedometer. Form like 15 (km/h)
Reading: 20 (km/h)
